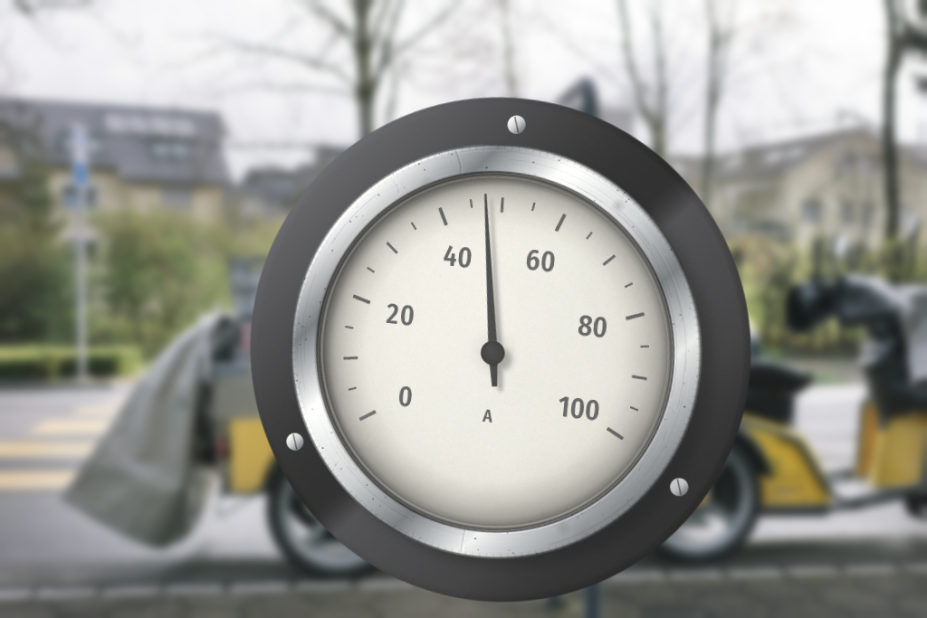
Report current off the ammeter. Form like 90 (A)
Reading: 47.5 (A)
